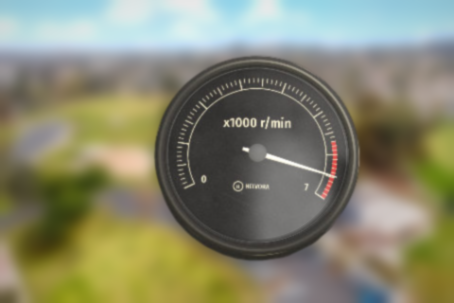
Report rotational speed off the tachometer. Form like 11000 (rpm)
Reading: 6500 (rpm)
